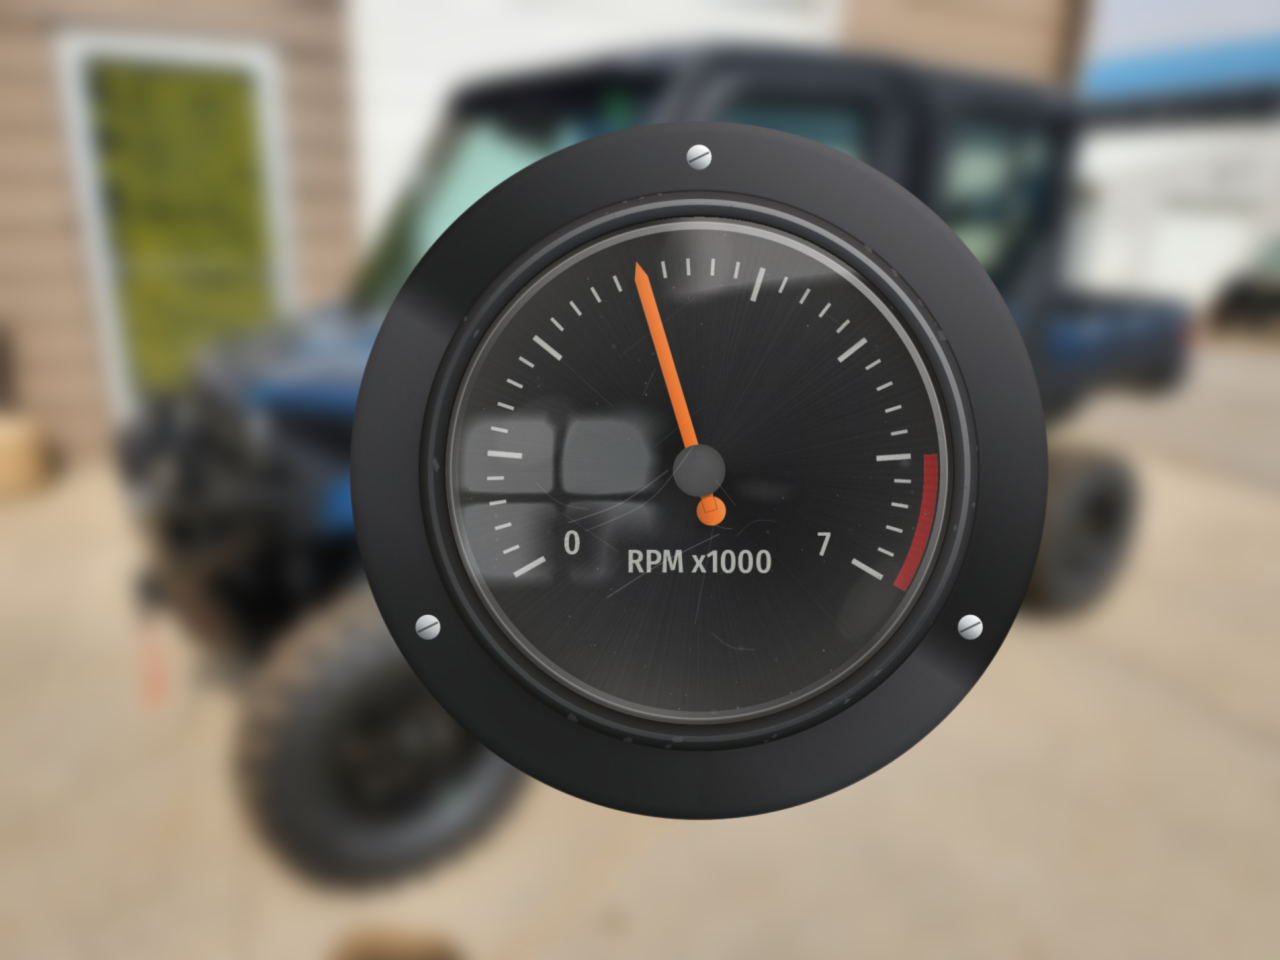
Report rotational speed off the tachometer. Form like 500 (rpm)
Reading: 3000 (rpm)
